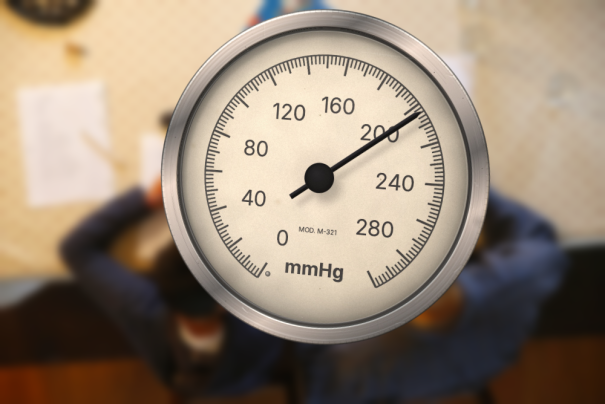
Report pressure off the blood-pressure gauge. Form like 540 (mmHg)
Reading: 204 (mmHg)
